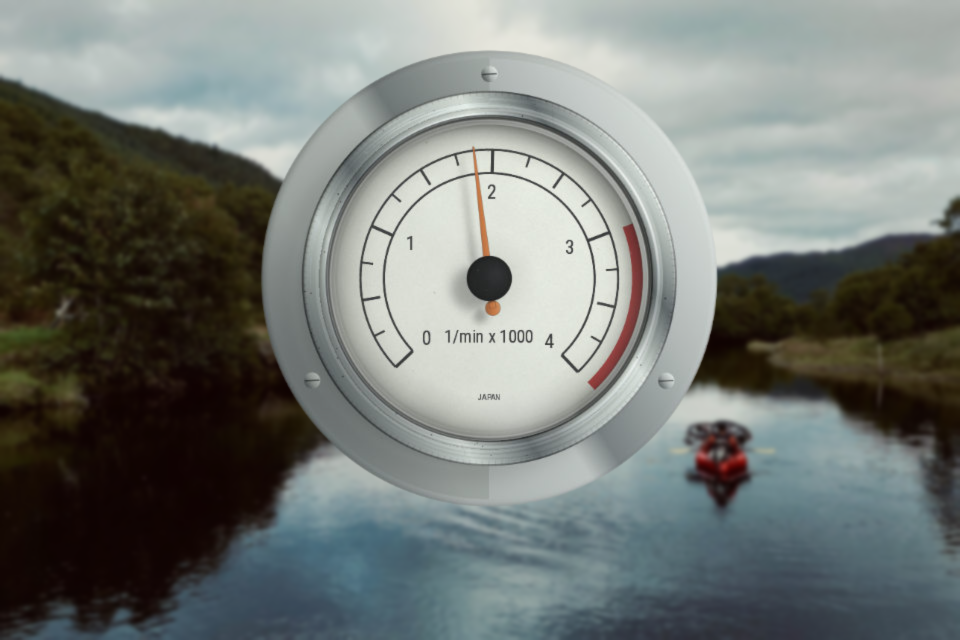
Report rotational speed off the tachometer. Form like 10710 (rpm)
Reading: 1875 (rpm)
